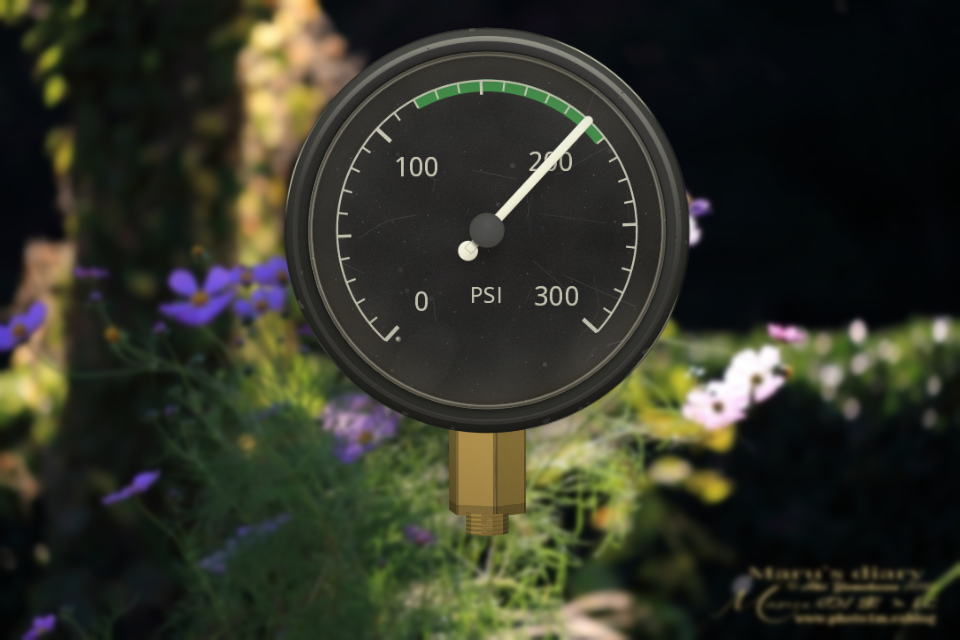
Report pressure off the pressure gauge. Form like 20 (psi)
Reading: 200 (psi)
